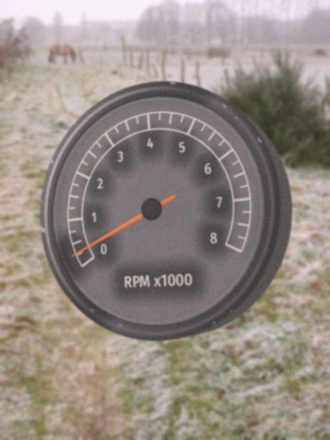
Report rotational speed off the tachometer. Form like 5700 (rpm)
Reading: 250 (rpm)
